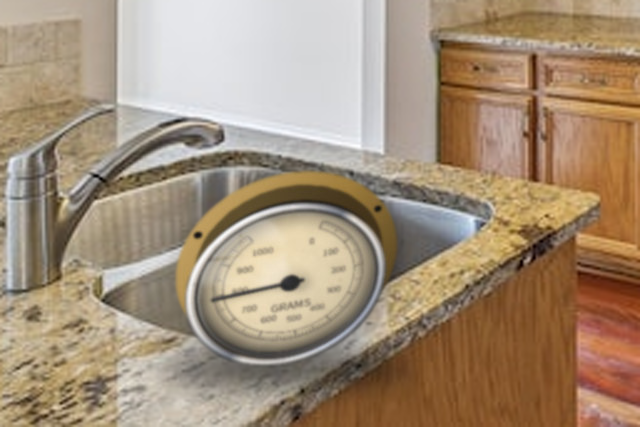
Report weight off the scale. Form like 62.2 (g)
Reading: 800 (g)
